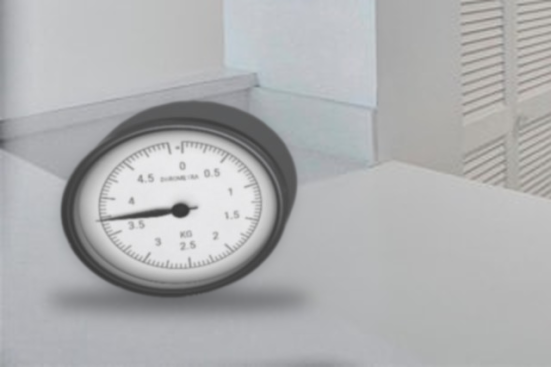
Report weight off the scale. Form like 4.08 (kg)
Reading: 3.75 (kg)
